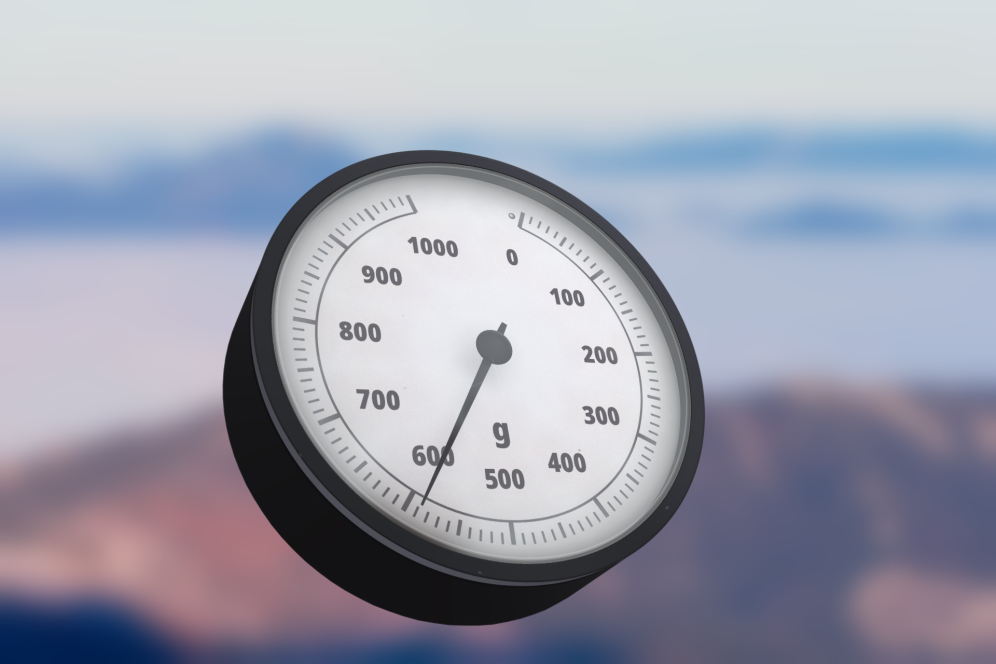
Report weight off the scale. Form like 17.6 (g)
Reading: 590 (g)
